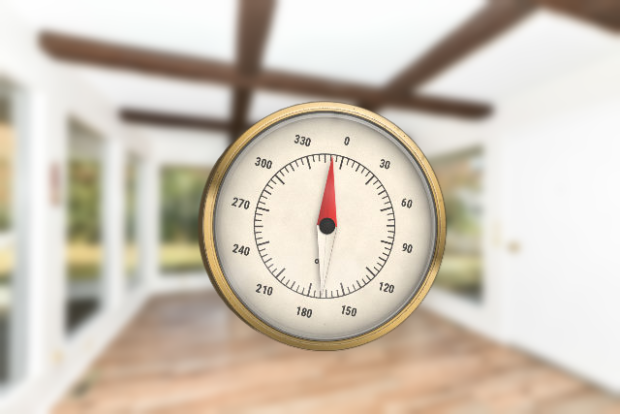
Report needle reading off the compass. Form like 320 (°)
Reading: 350 (°)
